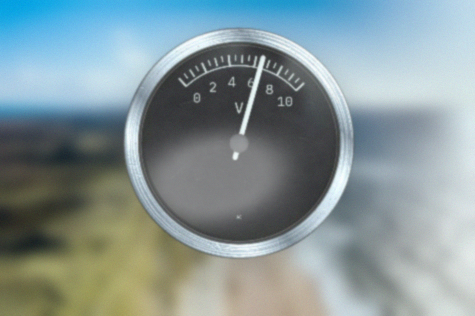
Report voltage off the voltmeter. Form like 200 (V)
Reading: 6.5 (V)
